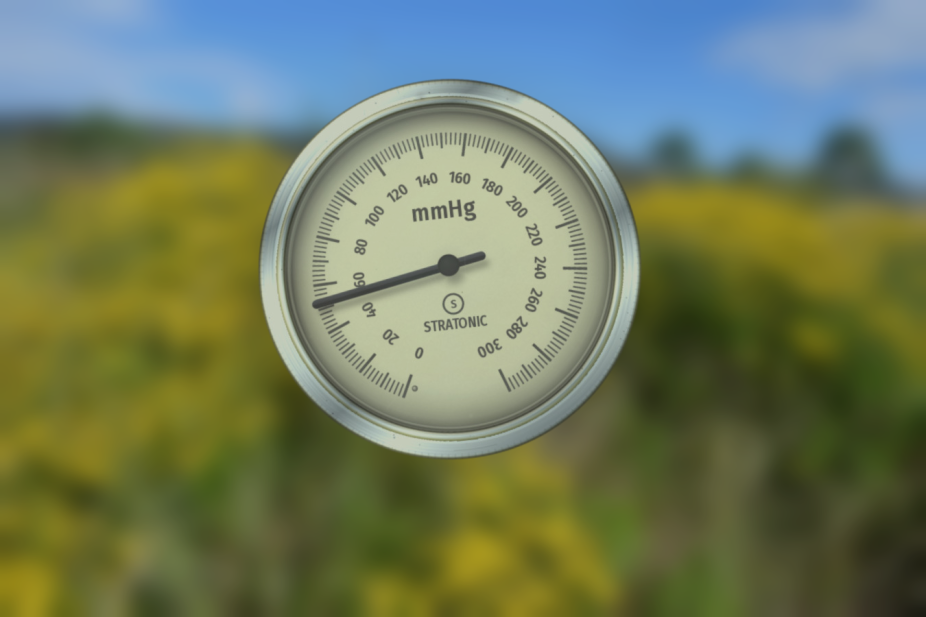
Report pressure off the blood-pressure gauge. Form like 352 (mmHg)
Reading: 52 (mmHg)
